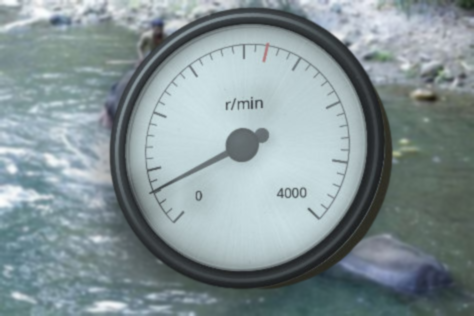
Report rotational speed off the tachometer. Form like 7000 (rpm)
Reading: 300 (rpm)
